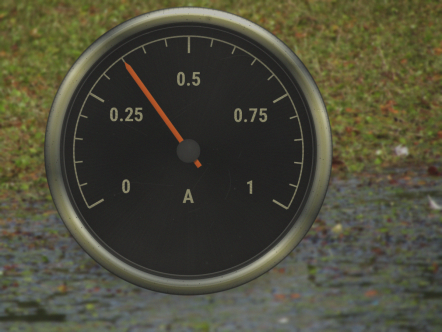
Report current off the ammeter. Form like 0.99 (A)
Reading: 0.35 (A)
